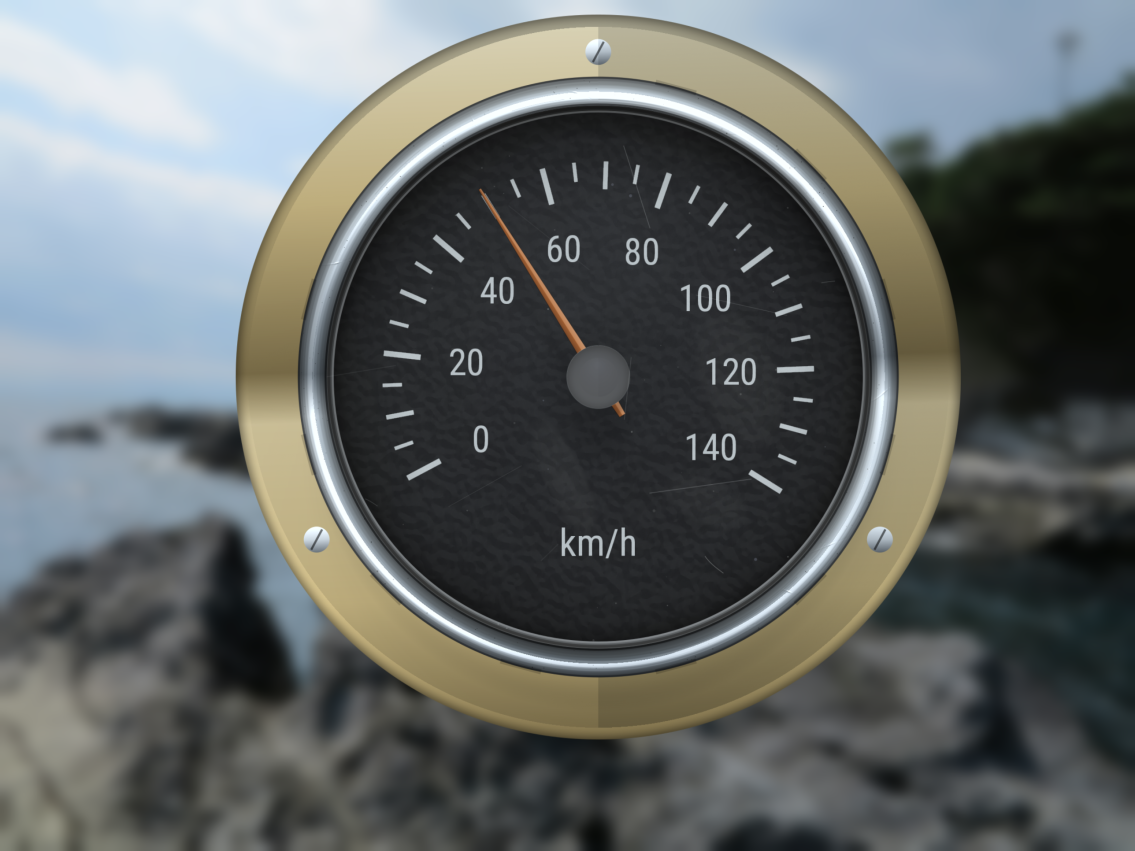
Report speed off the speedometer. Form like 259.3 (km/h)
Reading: 50 (km/h)
